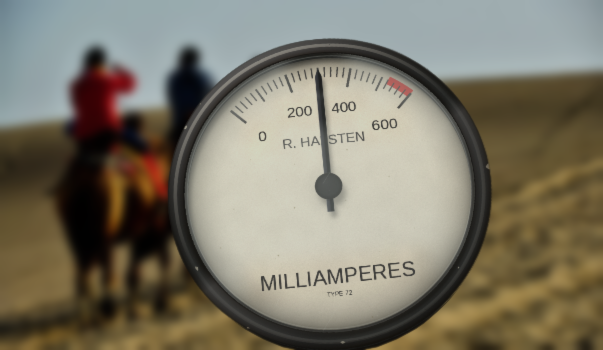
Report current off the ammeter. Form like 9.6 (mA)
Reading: 300 (mA)
